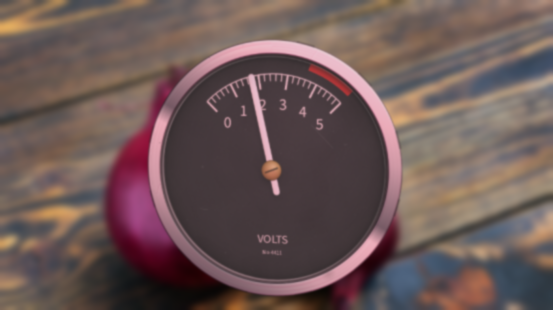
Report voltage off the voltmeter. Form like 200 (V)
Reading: 1.8 (V)
